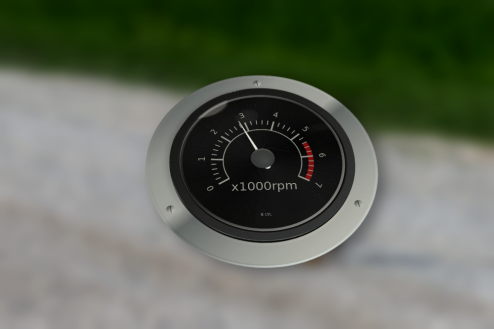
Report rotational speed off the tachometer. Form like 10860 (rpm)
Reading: 2800 (rpm)
